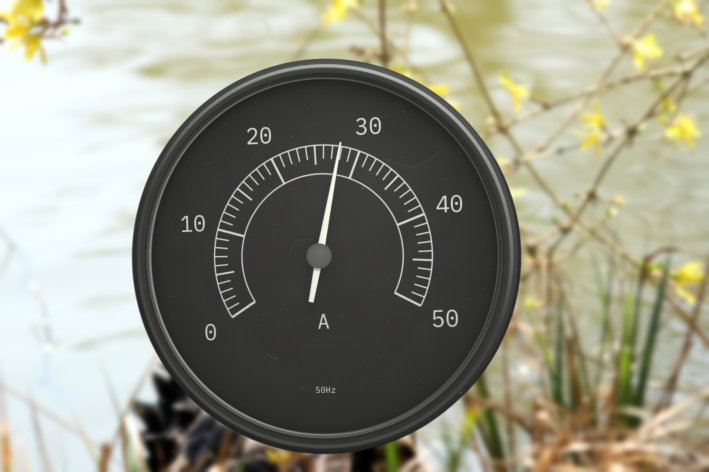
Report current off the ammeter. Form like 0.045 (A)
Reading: 28 (A)
